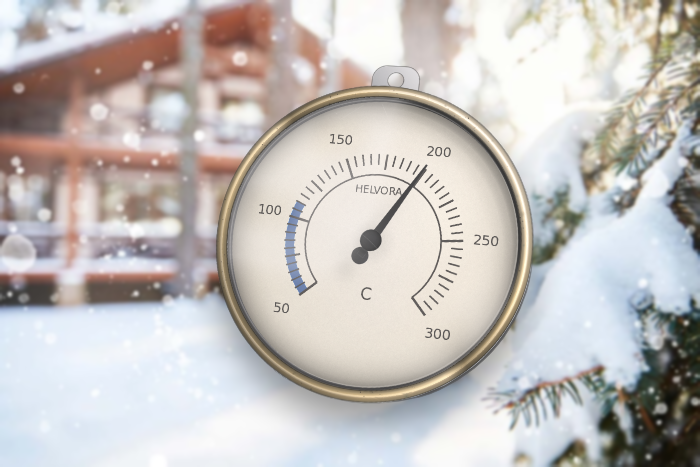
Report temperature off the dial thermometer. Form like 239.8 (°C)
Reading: 200 (°C)
